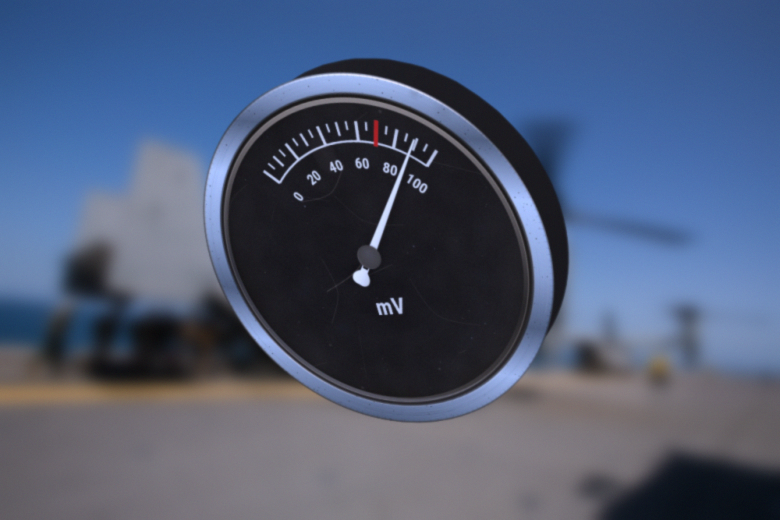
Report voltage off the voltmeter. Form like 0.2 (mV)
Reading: 90 (mV)
